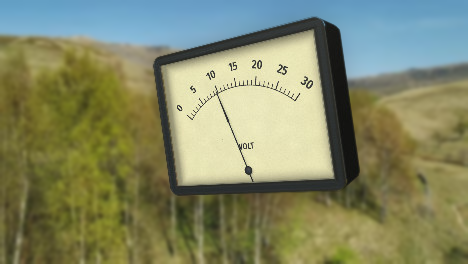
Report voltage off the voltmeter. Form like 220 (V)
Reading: 10 (V)
